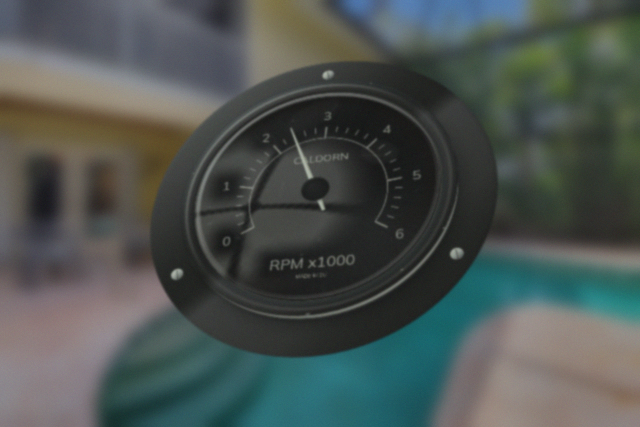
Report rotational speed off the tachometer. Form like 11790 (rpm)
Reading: 2400 (rpm)
